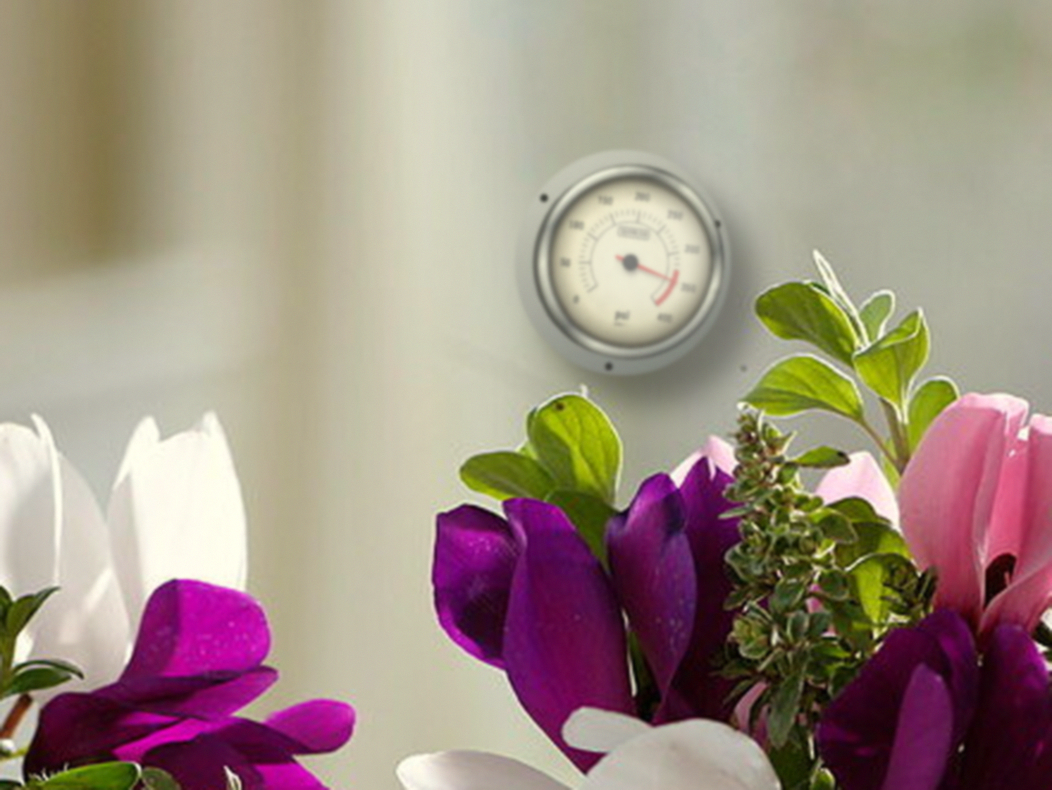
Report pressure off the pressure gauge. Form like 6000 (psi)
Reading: 350 (psi)
